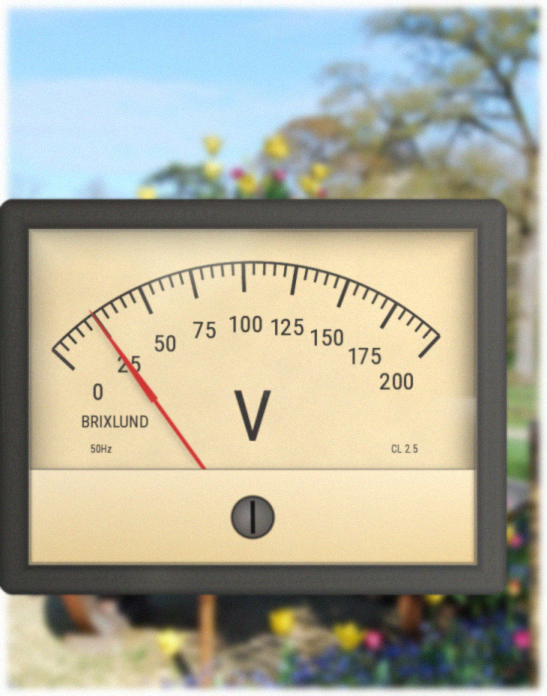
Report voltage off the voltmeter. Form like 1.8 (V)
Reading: 25 (V)
